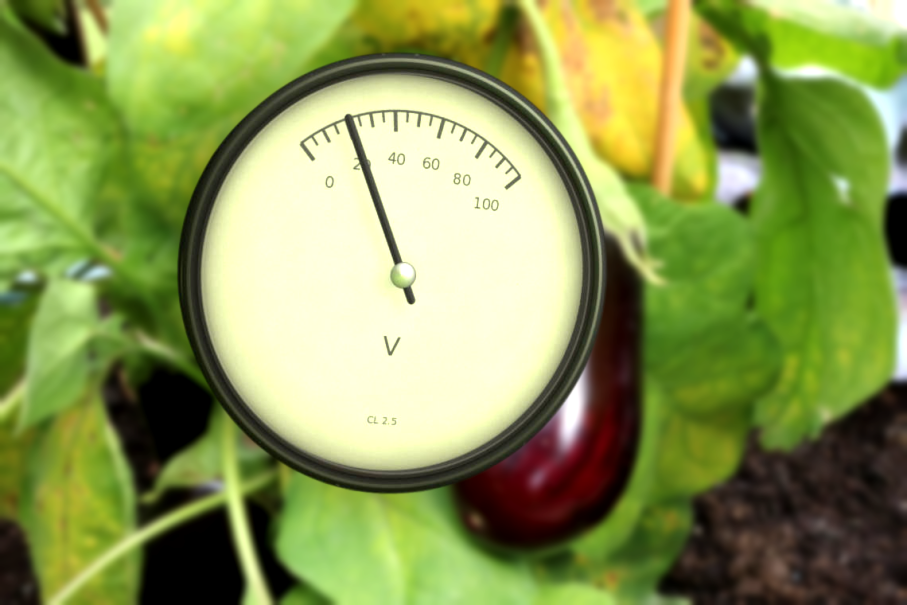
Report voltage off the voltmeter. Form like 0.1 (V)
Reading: 20 (V)
